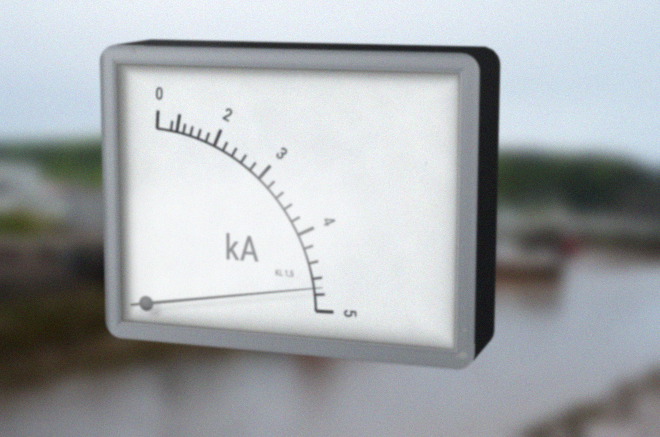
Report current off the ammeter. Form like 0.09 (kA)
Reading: 4.7 (kA)
